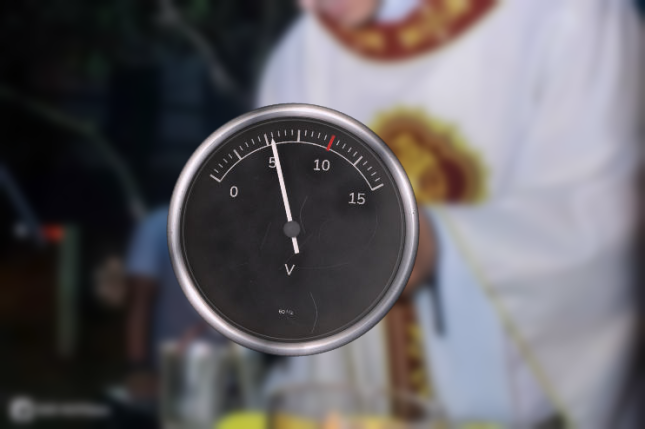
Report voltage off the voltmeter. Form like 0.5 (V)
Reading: 5.5 (V)
